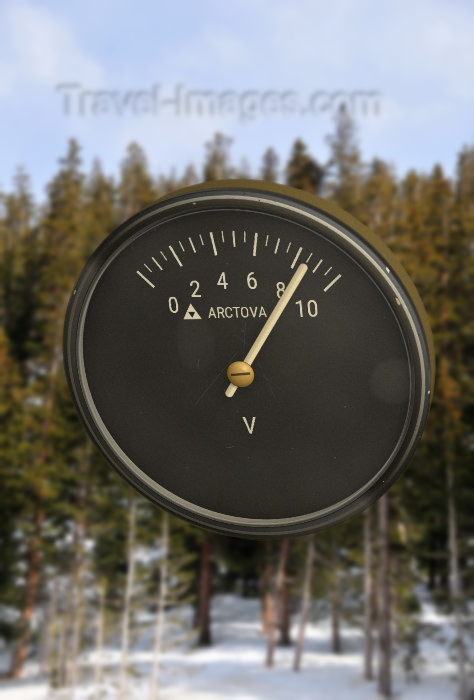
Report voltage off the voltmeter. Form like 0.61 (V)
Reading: 8.5 (V)
